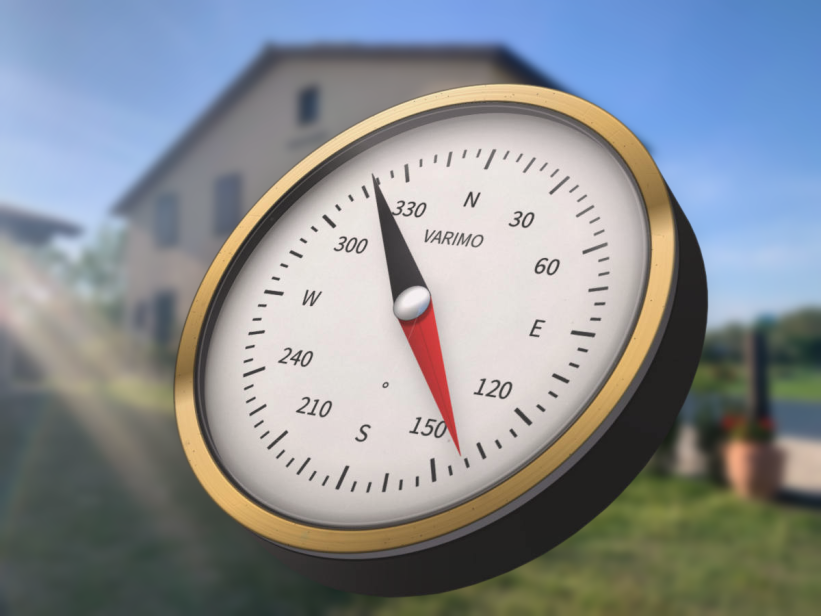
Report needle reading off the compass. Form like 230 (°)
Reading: 140 (°)
